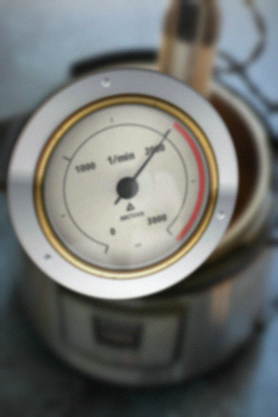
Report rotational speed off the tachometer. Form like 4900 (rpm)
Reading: 2000 (rpm)
